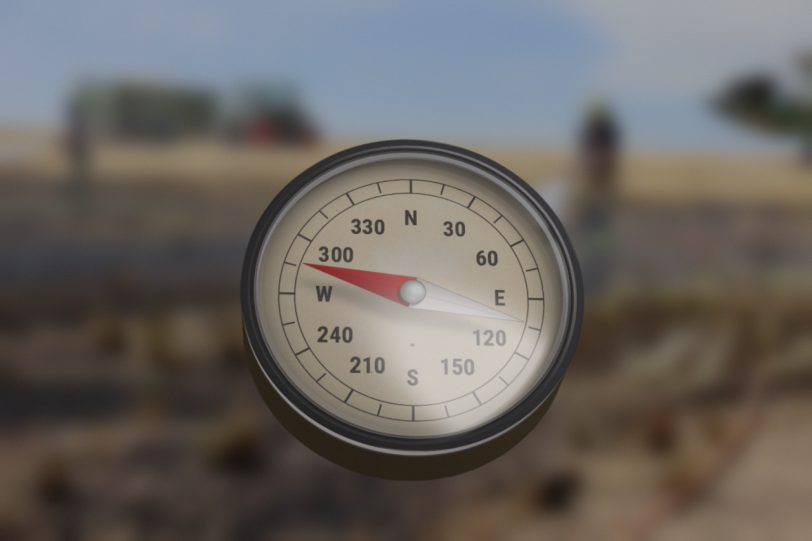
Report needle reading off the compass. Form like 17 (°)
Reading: 285 (°)
